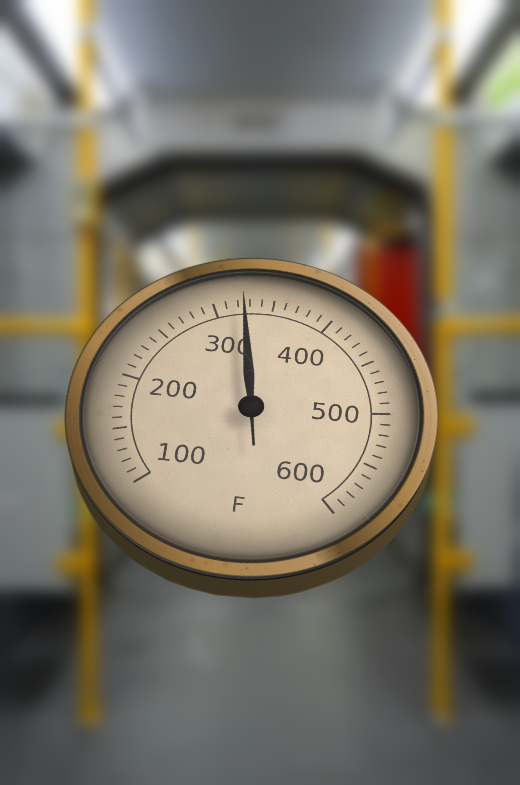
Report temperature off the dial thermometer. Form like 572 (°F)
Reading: 325 (°F)
